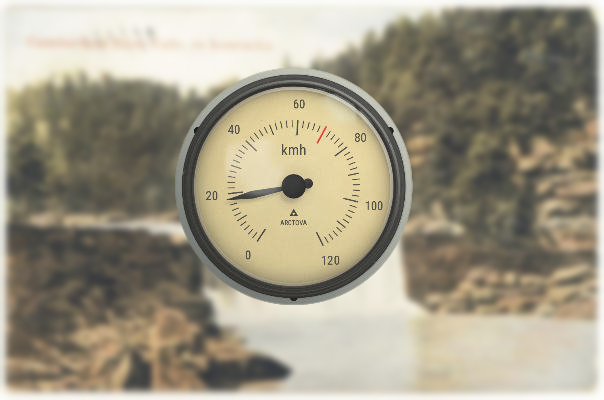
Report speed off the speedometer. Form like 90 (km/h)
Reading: 18 (km/h)
